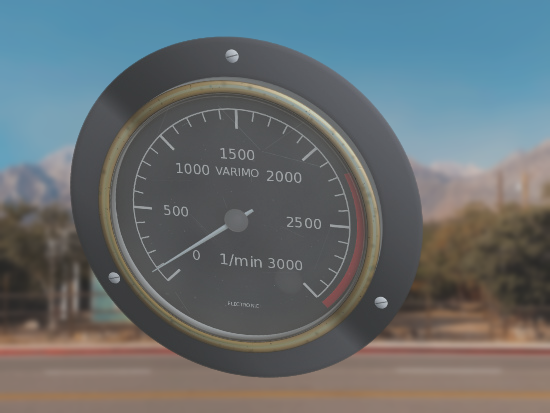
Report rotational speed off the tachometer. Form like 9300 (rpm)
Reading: 100 (rpm)
